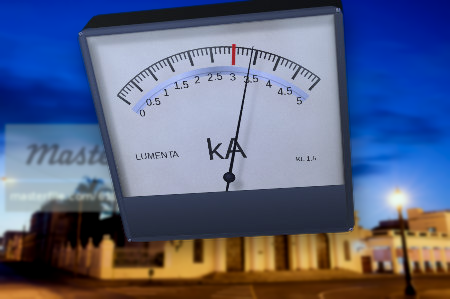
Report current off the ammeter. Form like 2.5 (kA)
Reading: 3.4 (kA)
